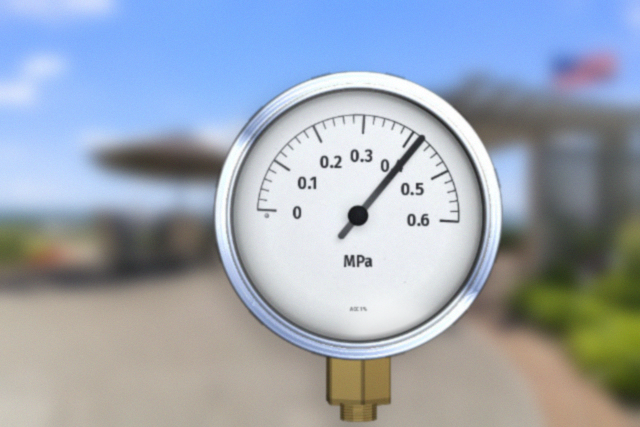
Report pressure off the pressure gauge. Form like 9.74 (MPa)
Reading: 0.42 (MPa)
